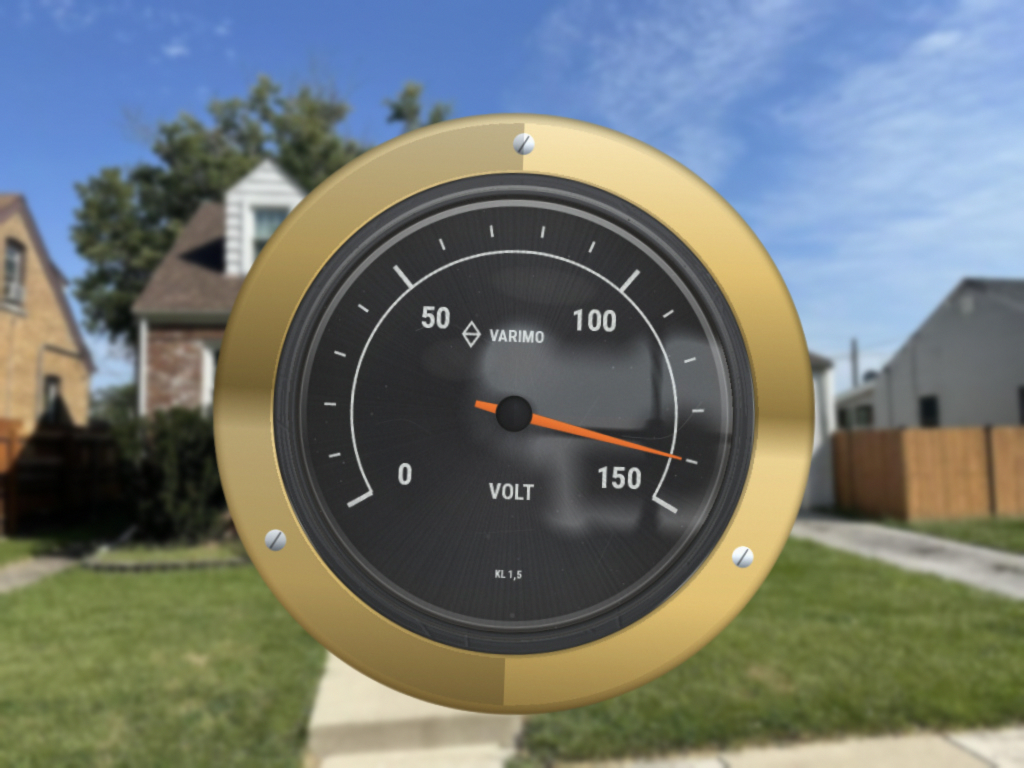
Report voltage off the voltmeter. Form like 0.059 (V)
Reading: 140 (V)
